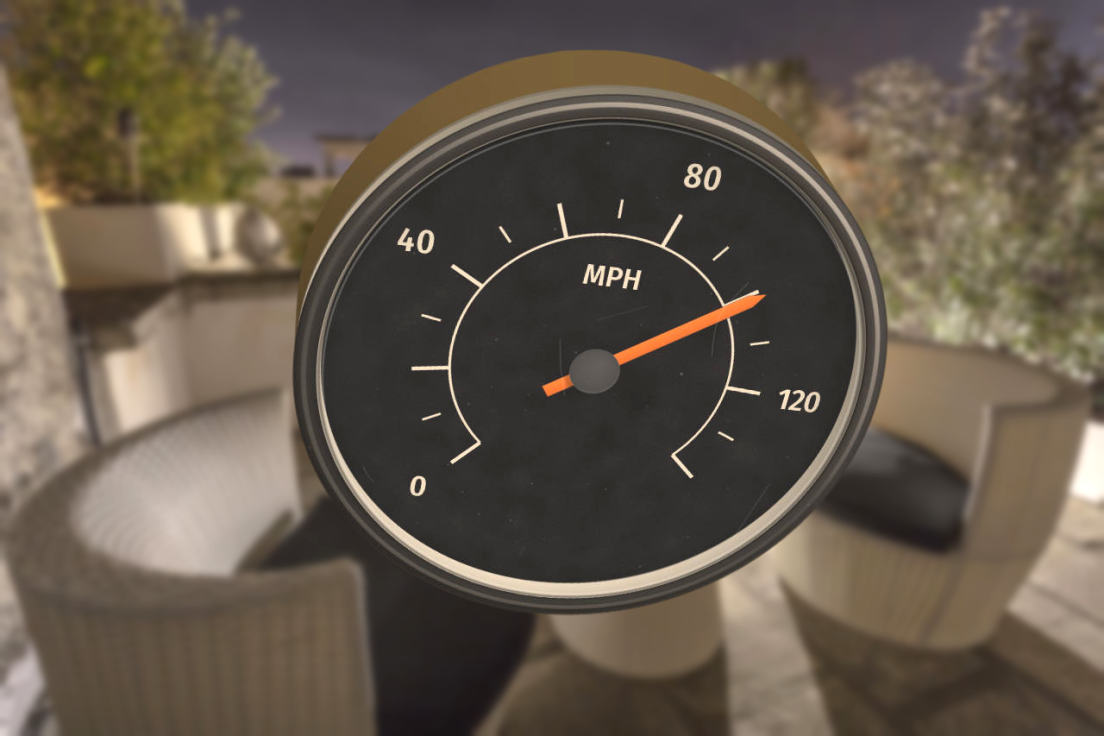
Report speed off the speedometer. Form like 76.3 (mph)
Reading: 100 (mph)
